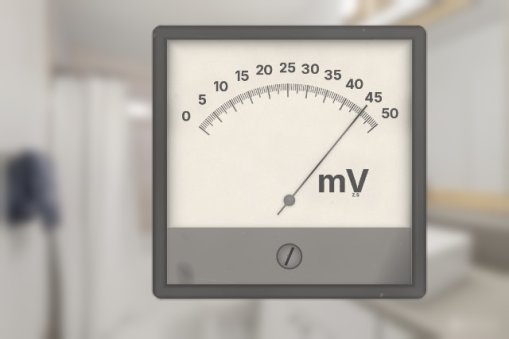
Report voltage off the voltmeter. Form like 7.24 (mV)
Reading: 45 (mV)
